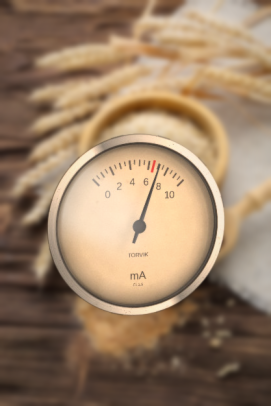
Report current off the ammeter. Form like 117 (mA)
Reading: 7 (mA)
